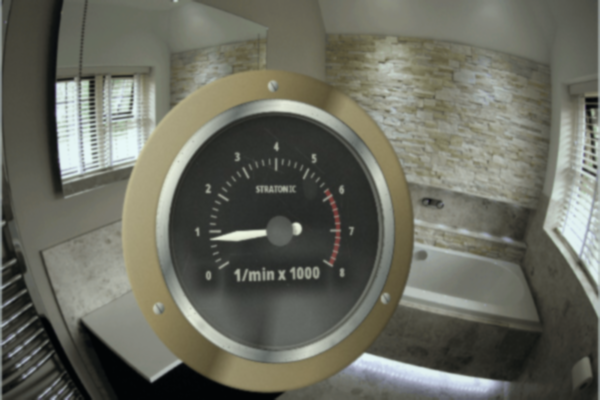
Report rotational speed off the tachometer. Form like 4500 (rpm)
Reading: 800 (rpm)
